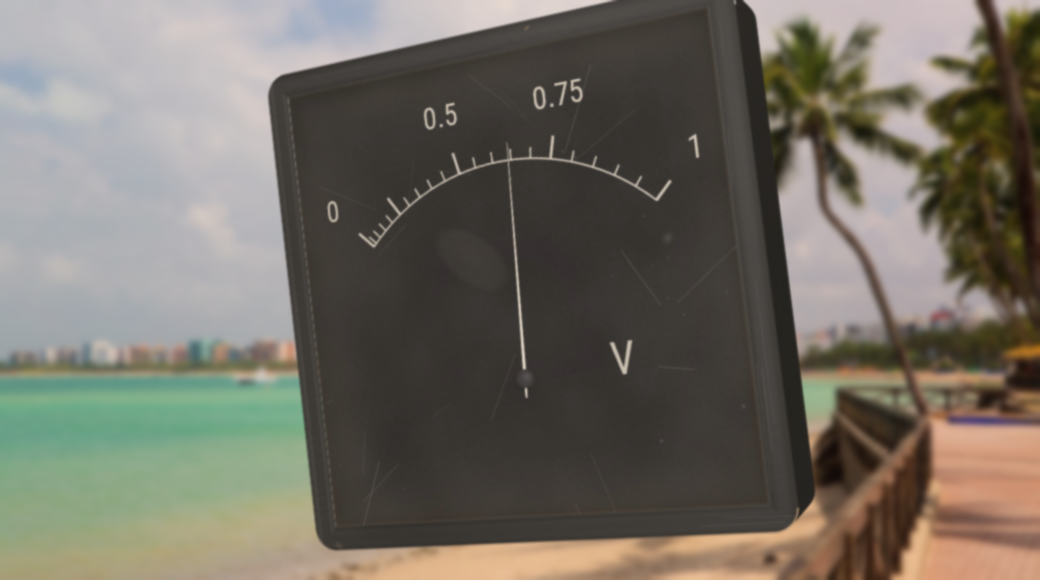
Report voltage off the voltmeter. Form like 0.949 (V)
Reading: 0.65 (V)
